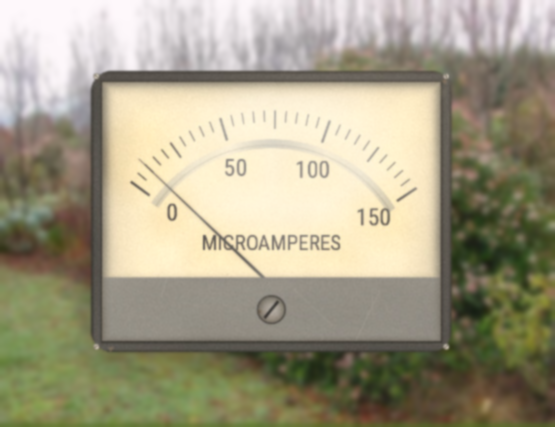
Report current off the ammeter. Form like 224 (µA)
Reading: 10 (µA)
